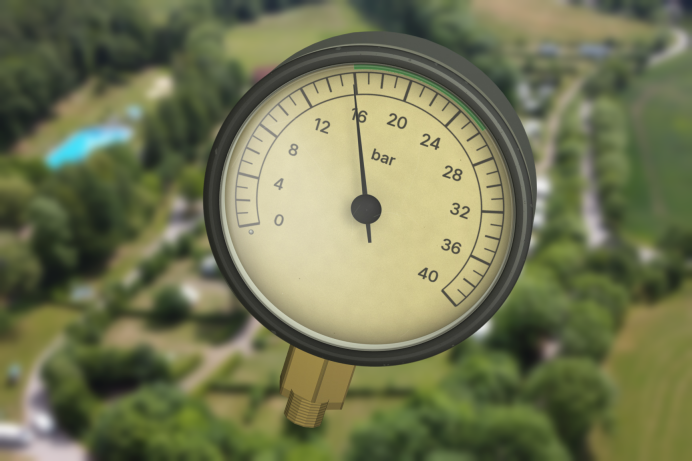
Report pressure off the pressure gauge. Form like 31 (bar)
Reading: 16 (bar)
